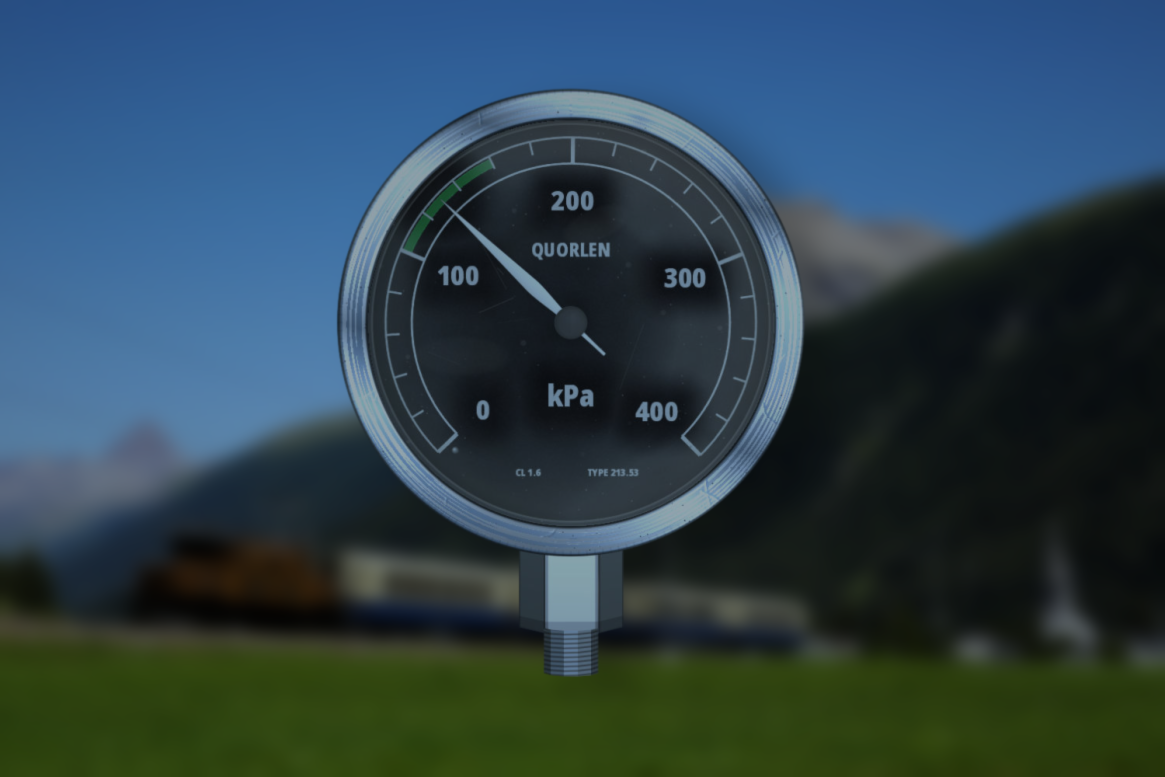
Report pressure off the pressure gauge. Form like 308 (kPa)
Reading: 130 (kPa)
